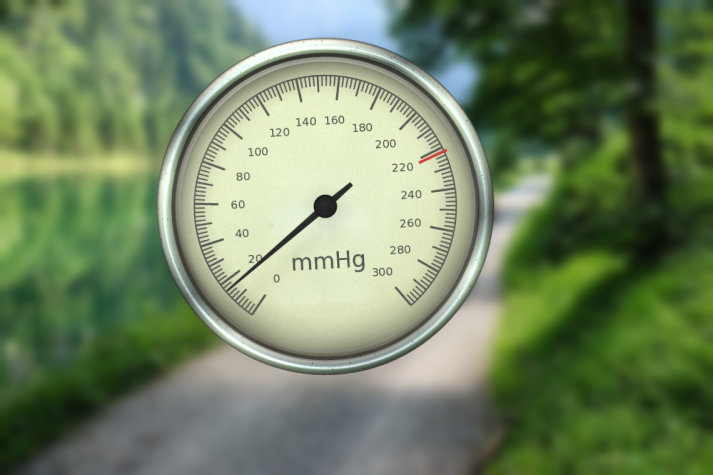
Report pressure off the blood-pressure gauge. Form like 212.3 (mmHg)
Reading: 16 (mmHg)
